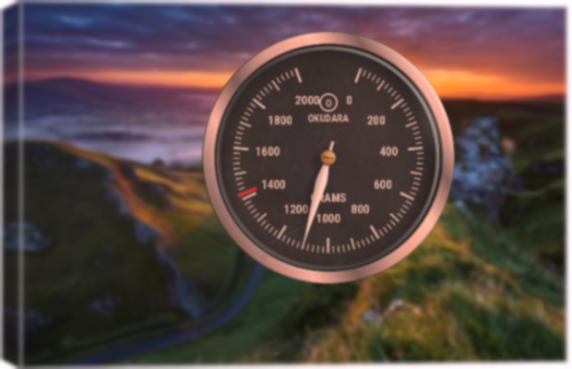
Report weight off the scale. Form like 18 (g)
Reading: 1100 (g)
